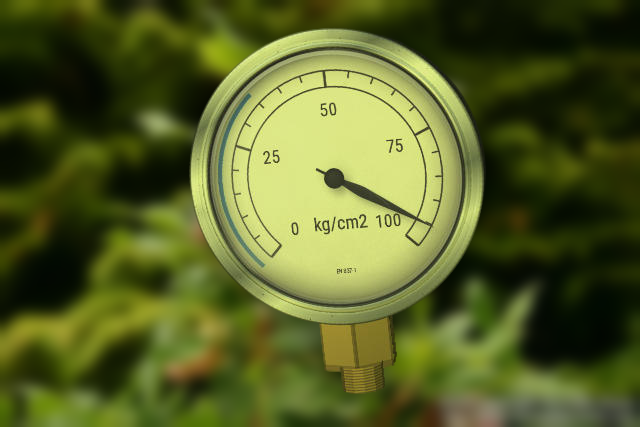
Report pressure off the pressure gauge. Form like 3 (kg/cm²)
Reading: 95 (kg/cm²)
